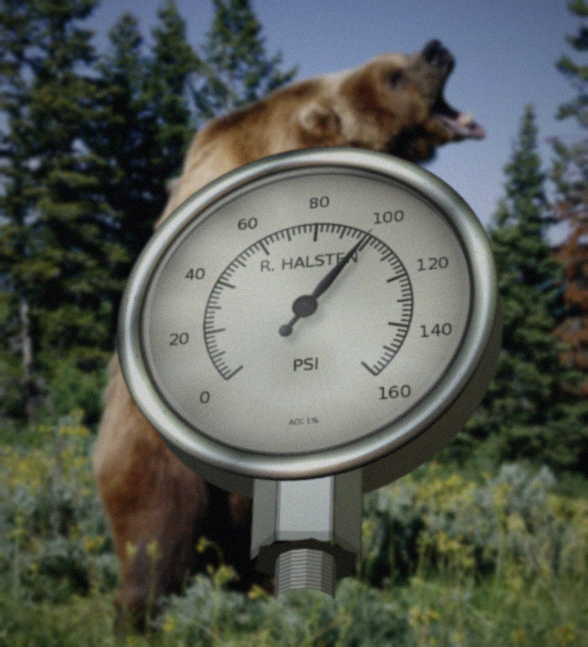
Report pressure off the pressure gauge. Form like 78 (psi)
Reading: 100 (psi)
